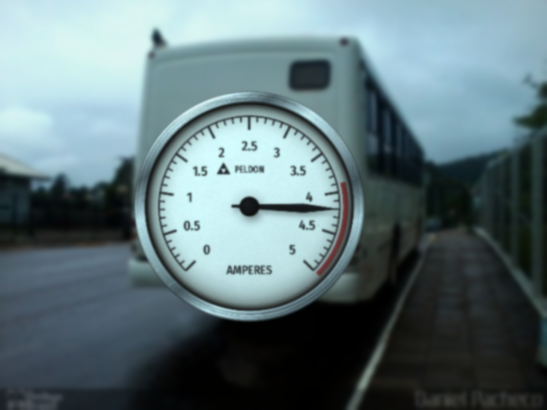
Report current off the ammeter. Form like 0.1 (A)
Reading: 4.2 (A)
